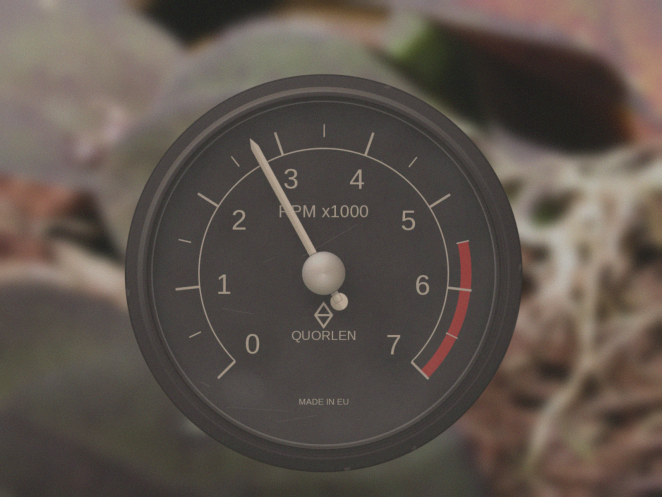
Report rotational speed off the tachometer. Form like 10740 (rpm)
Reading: 2750 (rpm)
